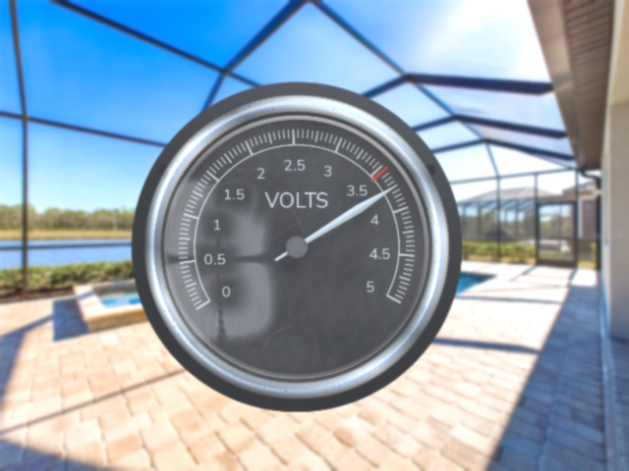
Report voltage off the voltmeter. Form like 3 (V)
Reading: 3.75 (V)
